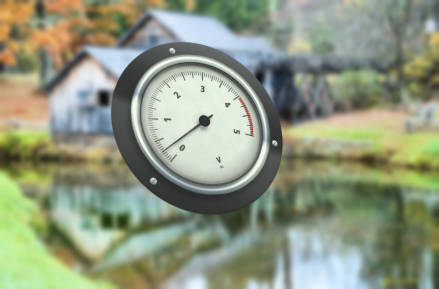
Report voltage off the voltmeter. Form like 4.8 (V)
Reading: 0.25 (V)
